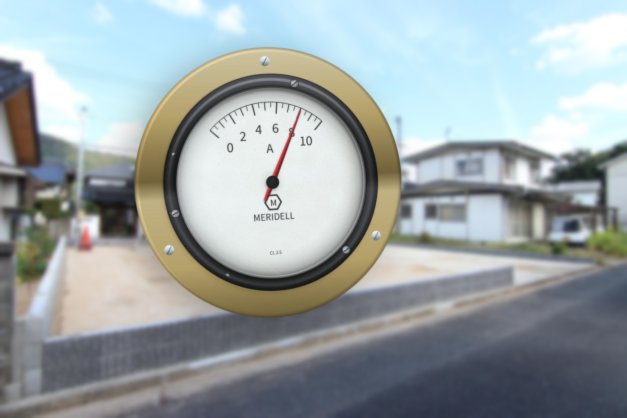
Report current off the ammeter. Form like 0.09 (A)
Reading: 8 (A)
